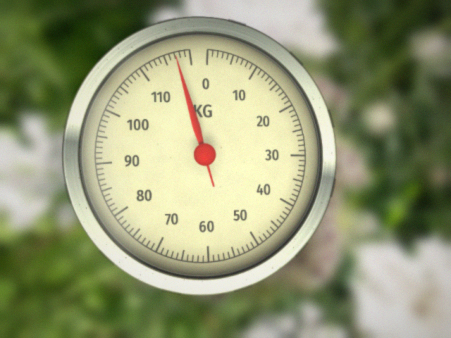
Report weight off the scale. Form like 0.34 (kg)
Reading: 117 (kg)
